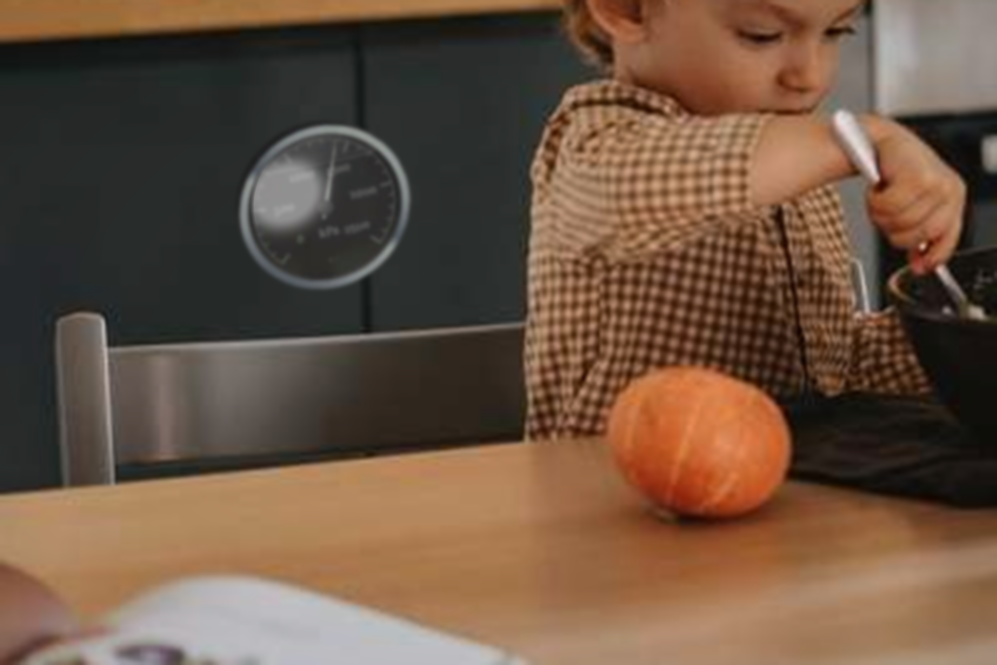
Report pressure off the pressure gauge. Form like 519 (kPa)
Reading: 1400 (kPa)
